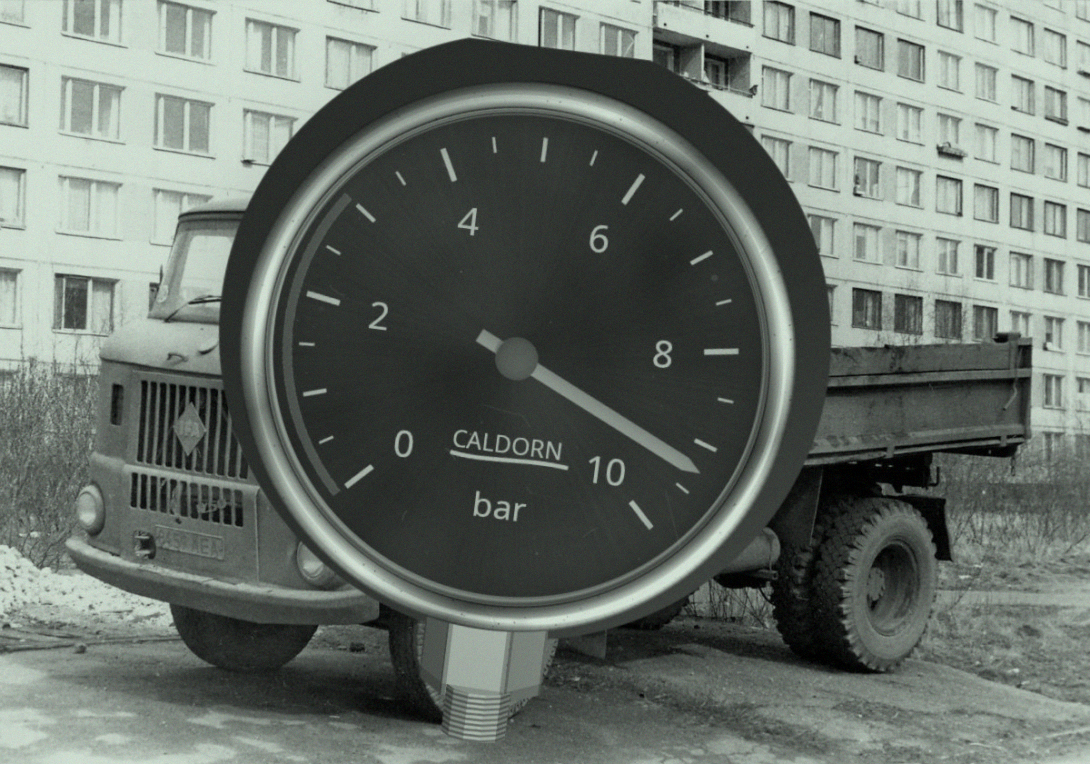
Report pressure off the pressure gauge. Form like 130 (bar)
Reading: 9.25 (bar)
